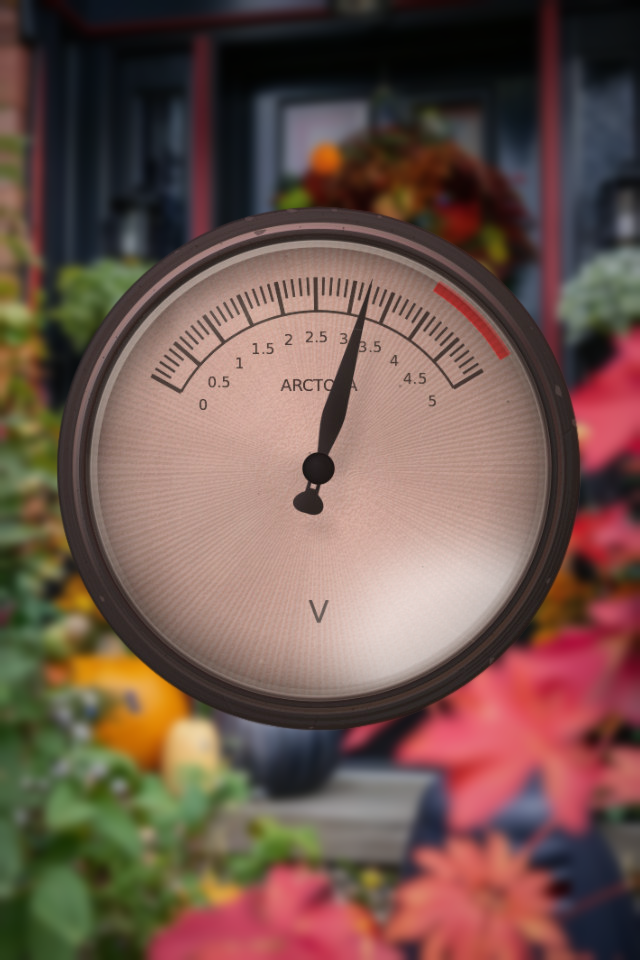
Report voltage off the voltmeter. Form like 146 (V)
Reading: 3.2 (V)
